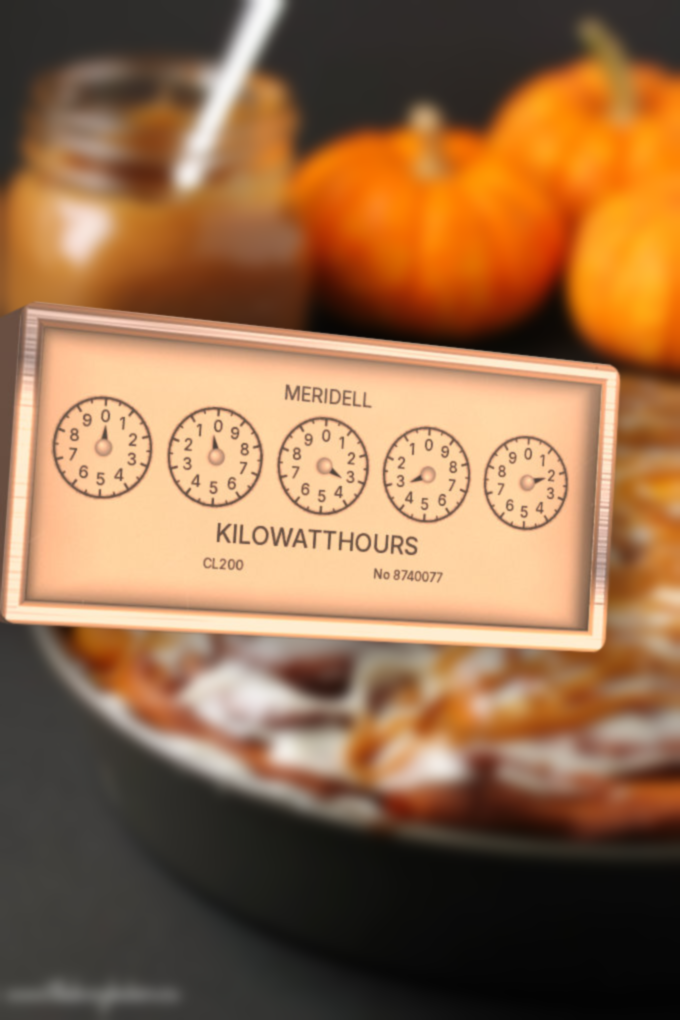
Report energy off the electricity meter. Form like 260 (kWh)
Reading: 332 (kWh)
